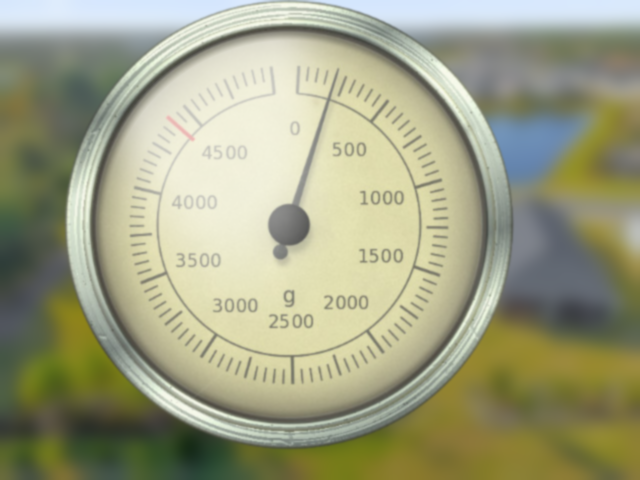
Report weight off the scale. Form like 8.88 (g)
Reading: 200 (g)
